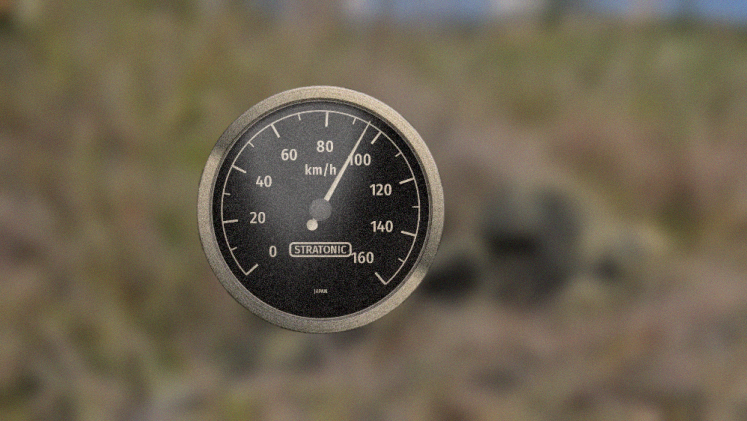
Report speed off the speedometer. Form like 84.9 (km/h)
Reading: 95 (km/h)
